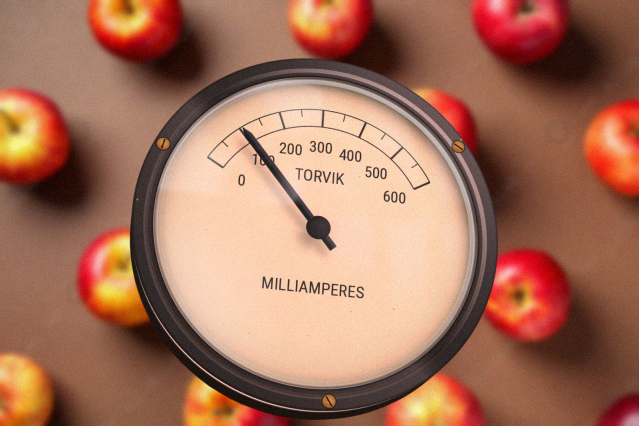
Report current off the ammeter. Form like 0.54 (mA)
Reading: 100 (mA)
